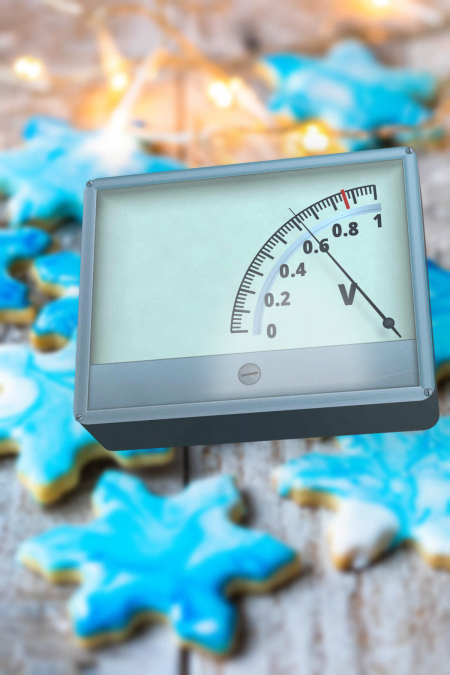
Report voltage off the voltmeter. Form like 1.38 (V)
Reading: 0.62 (V)
